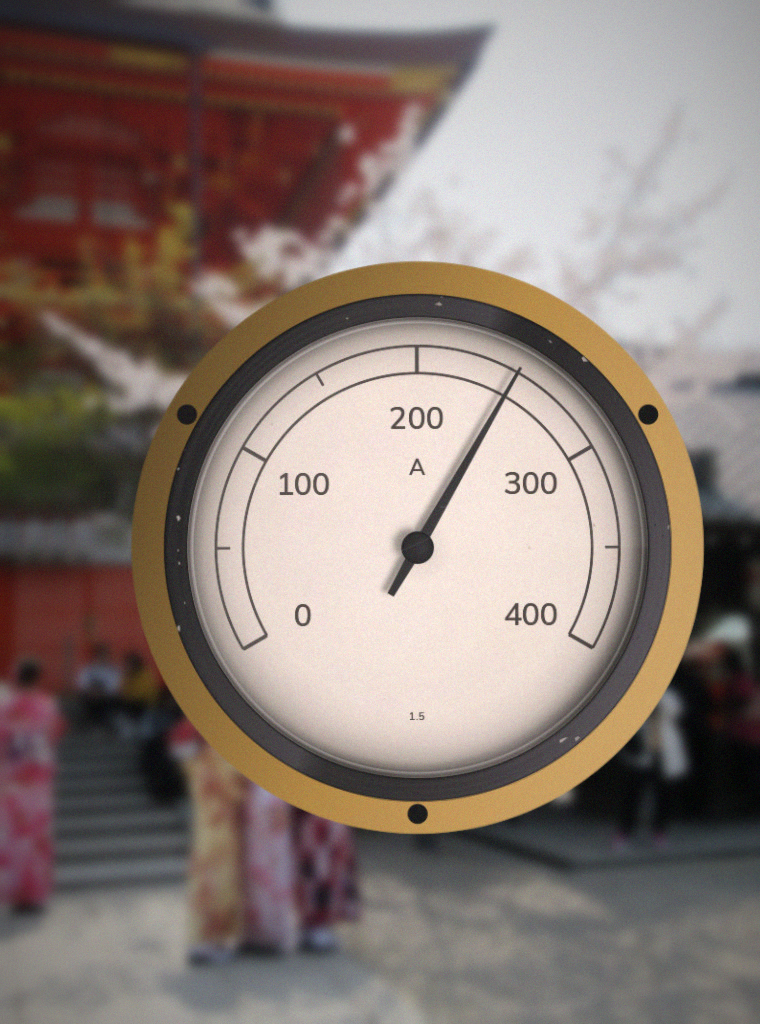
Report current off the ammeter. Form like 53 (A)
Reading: 250 (A)
